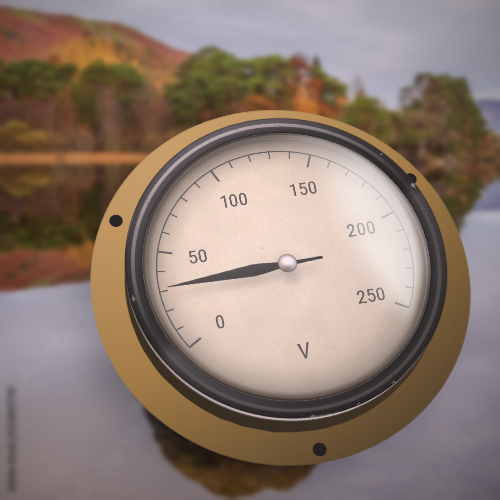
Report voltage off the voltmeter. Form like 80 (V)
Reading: 30 (V)
